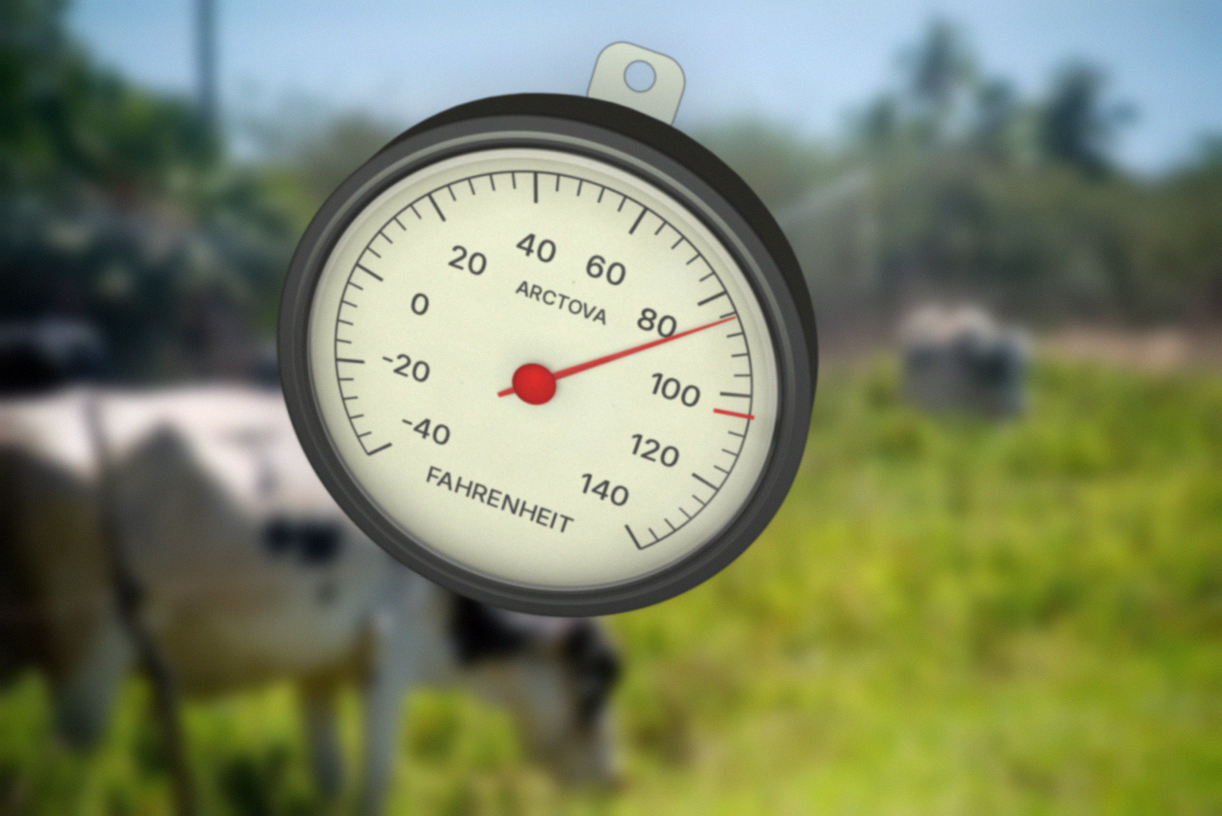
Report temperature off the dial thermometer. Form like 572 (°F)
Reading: 84 (°F)
